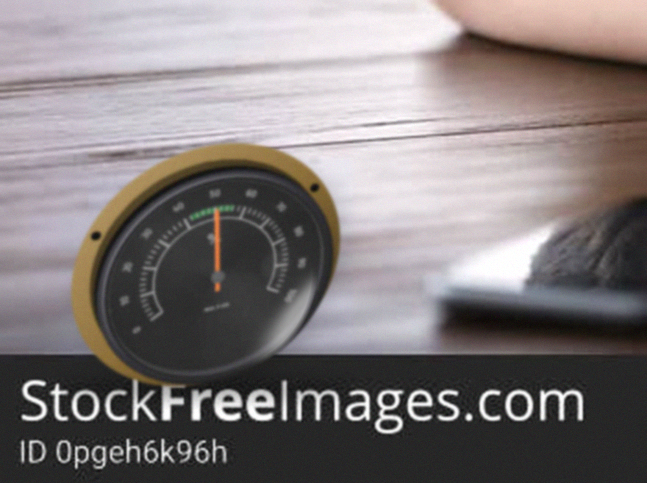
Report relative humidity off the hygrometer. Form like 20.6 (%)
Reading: 50 (%)
